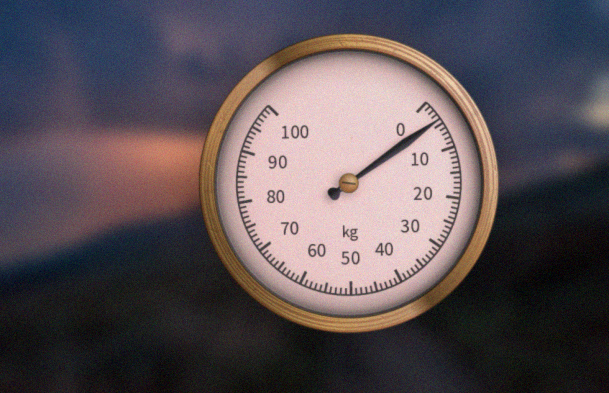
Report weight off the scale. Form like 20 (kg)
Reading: 4 (kg)
